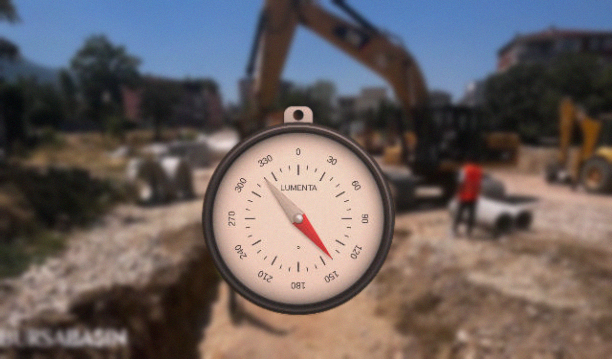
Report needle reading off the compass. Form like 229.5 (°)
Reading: 140 (°)
